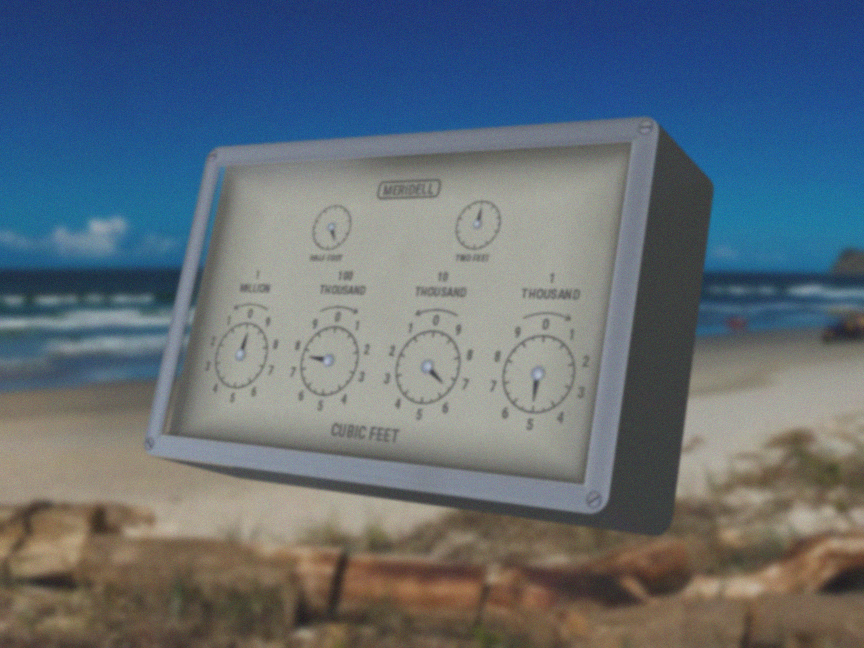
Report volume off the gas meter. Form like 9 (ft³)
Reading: 976500 (ft³)
